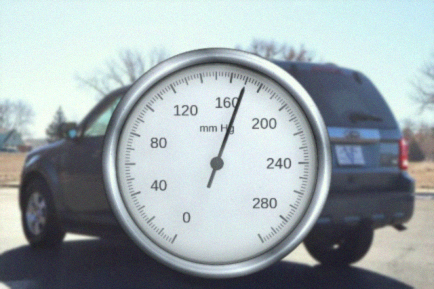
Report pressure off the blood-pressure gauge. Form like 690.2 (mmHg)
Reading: 170 (mmHg)
